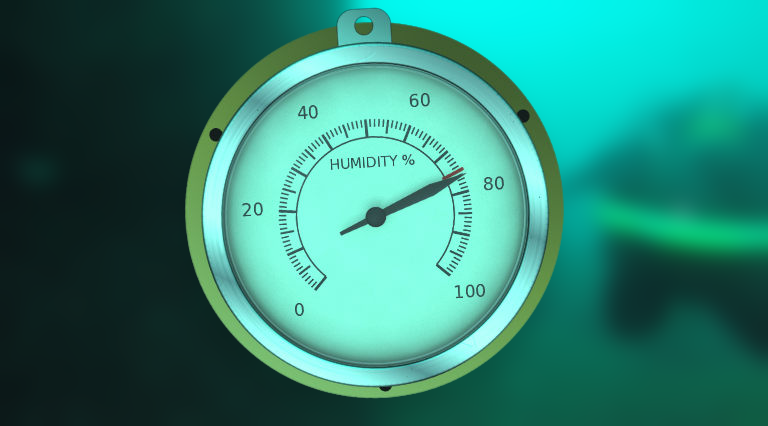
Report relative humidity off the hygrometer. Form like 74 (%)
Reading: 76 (%)
